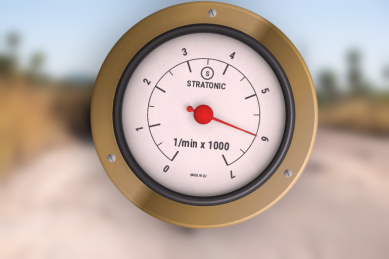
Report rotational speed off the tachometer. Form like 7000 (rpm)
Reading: 6000 (rpm)
